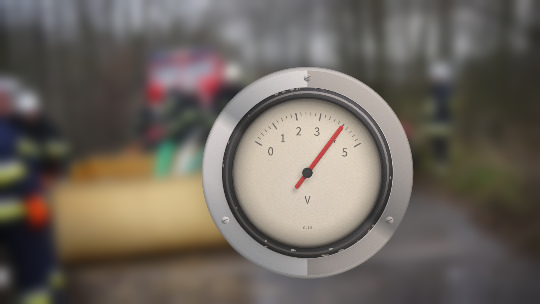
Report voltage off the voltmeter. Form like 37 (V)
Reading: 4 (V)
